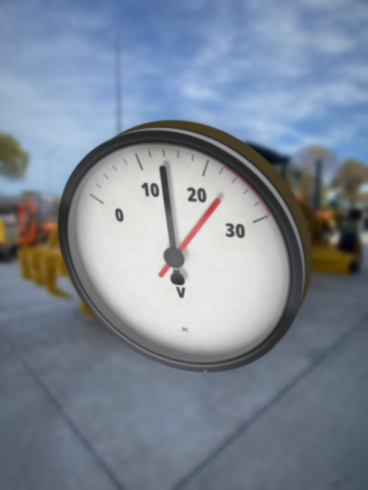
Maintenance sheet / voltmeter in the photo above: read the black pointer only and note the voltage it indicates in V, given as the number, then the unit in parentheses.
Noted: 14 (V)
